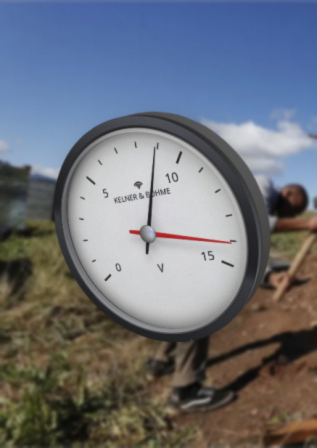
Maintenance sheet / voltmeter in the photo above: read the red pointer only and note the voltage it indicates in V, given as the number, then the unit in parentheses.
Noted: 14 (V)
